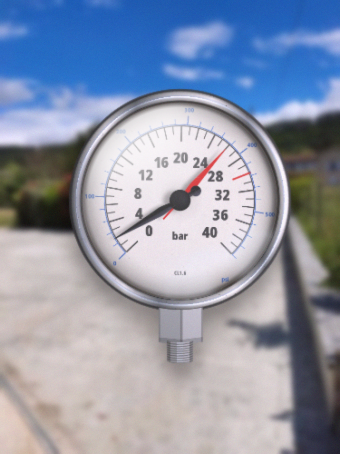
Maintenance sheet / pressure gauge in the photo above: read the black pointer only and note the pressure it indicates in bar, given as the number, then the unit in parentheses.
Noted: 2 (bar)
